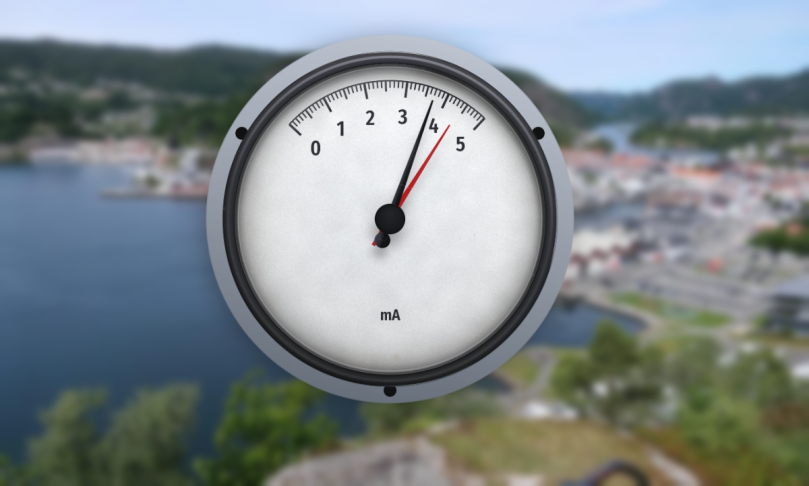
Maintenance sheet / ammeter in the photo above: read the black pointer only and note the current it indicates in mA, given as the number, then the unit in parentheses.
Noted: 3.7 (mA)
